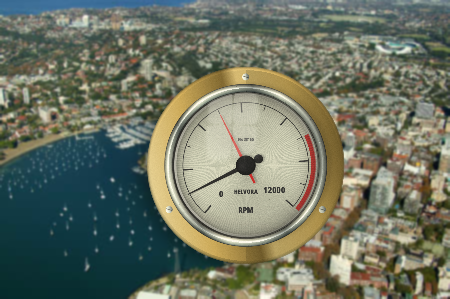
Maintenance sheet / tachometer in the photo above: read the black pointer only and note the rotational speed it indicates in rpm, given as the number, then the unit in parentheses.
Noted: 1000 (rpm)
